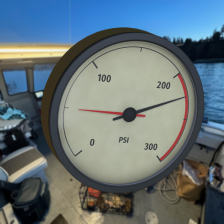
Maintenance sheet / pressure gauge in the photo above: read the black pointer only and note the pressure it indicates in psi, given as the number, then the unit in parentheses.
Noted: 225 (psi)
